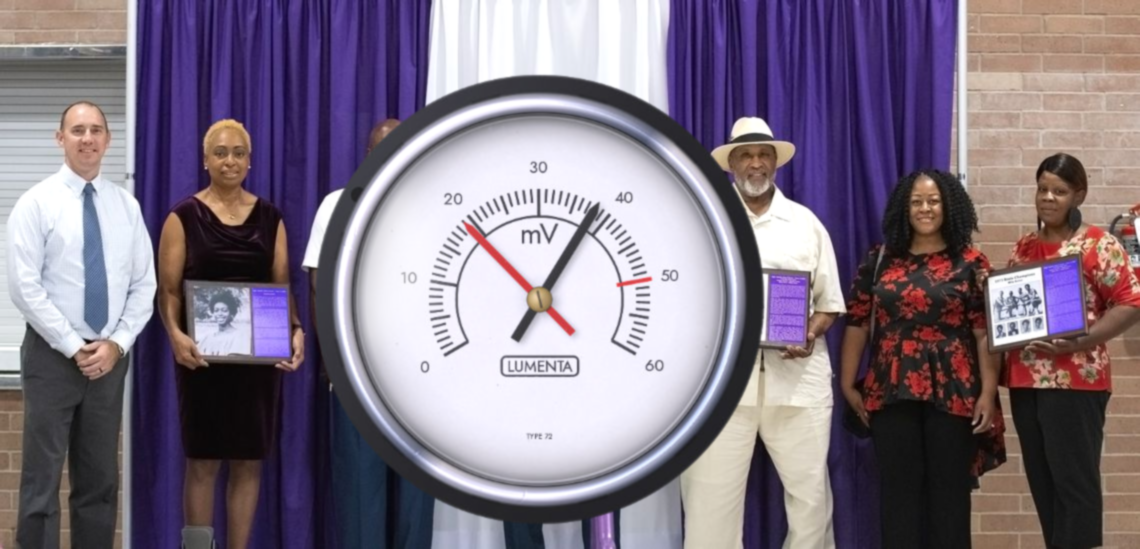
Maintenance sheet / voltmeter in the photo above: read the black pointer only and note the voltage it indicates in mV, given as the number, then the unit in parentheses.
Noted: 38 (mV)
